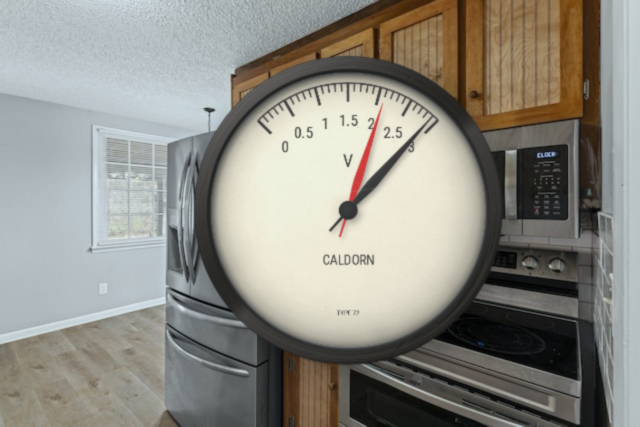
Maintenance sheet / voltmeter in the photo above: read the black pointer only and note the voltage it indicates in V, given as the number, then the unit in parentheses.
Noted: 2.9 (V)
